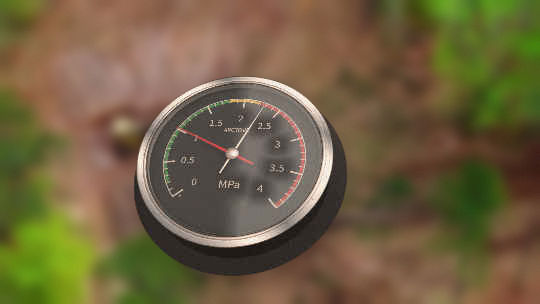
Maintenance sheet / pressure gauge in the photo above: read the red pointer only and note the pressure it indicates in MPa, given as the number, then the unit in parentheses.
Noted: 1 (MPa)
